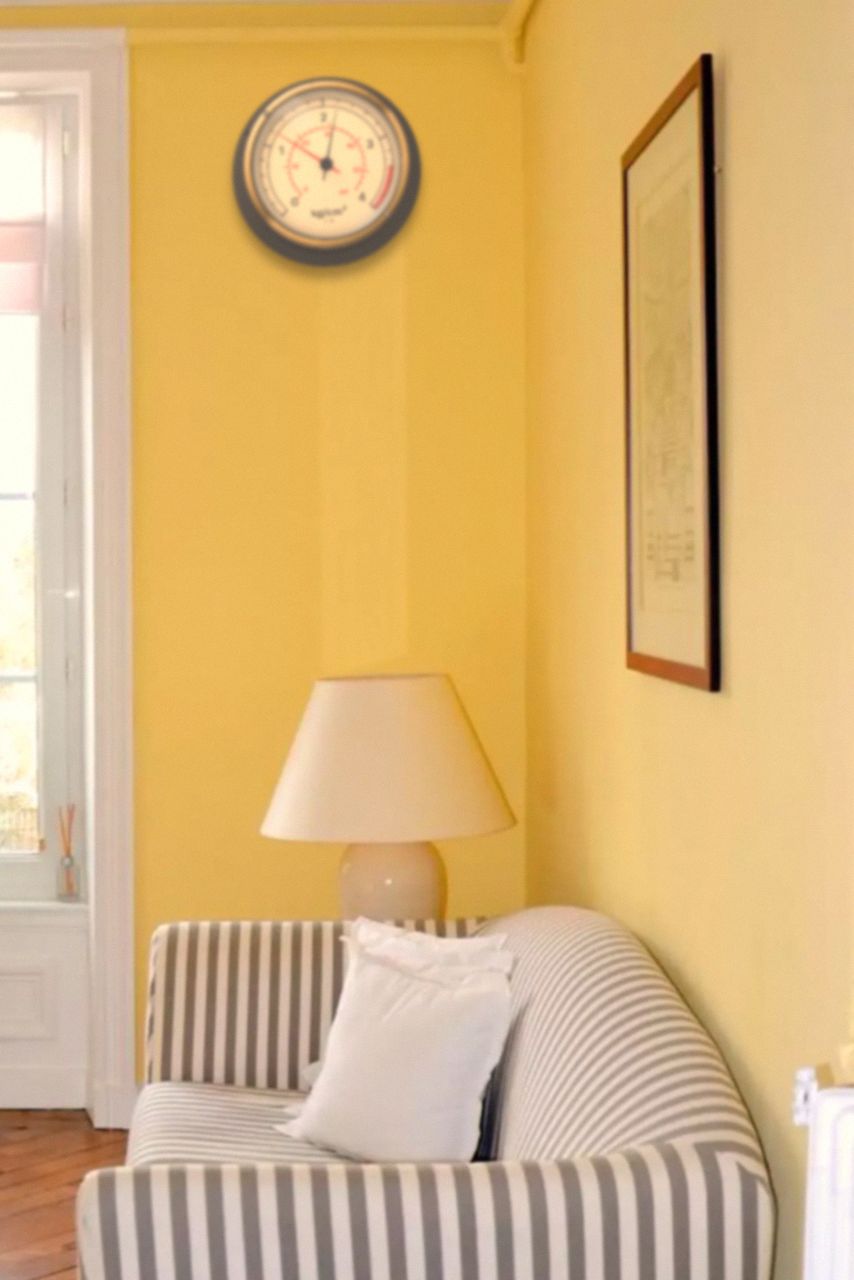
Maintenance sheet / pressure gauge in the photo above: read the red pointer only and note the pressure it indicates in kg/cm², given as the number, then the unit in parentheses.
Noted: 1.2 (kg/cm²)
